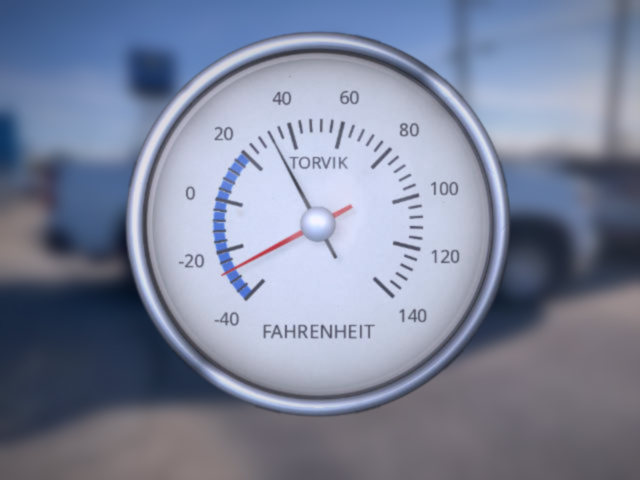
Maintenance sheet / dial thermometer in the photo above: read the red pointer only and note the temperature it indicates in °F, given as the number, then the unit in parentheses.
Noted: -28 (°F)
